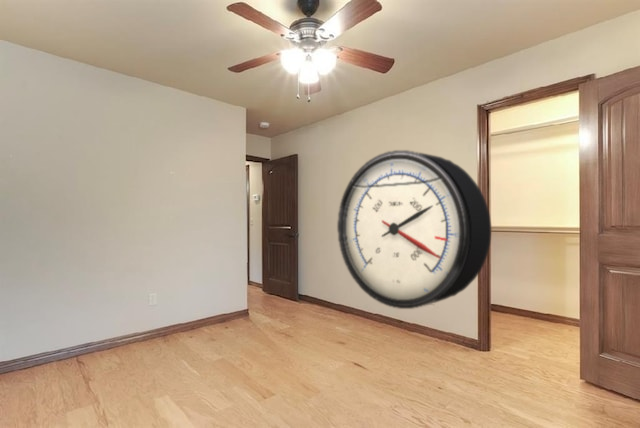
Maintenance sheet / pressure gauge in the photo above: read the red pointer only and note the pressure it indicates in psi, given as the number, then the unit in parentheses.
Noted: 280 (psi)
